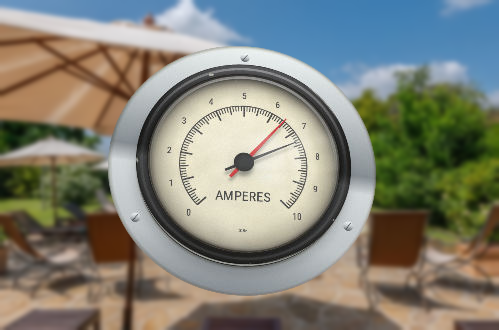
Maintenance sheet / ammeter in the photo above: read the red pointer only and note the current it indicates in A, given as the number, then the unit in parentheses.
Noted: 6.5 (A)
